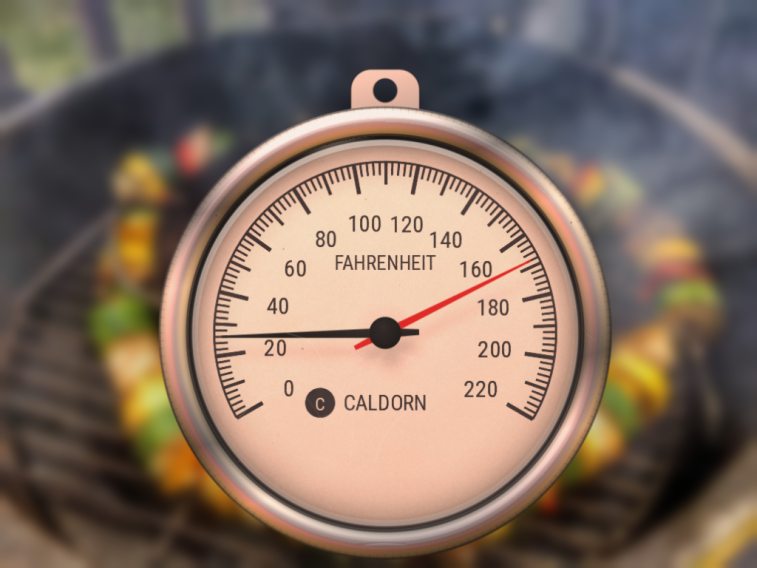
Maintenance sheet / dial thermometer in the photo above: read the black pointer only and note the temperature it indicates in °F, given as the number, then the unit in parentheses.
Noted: 26 (°F)
